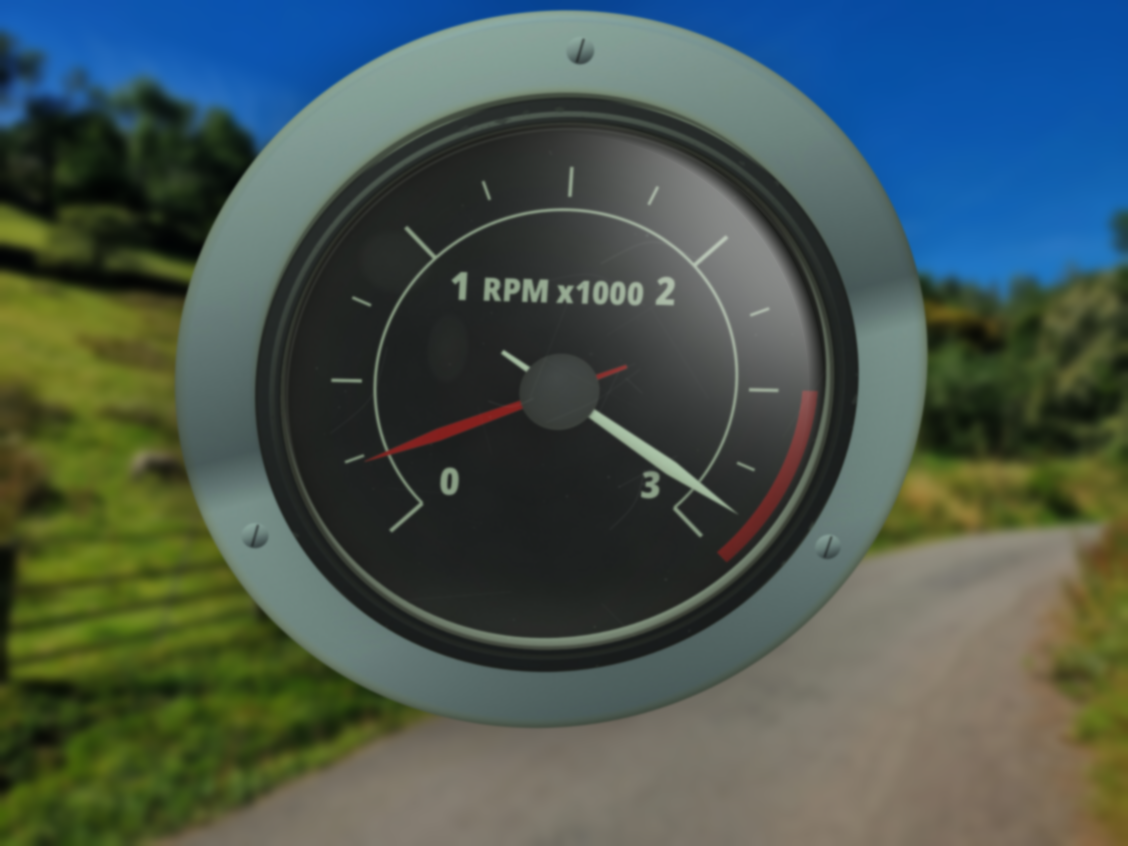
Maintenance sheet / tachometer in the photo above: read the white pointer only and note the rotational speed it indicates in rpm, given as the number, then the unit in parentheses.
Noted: 2875 (rpm)
